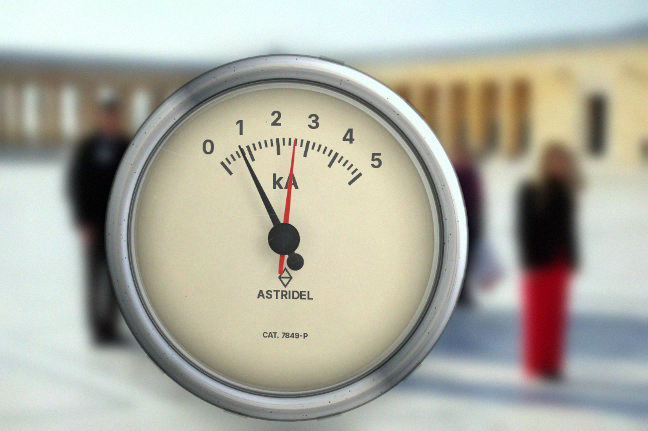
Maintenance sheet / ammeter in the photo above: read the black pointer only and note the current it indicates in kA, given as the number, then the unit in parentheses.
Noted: 0.8 (kA)
